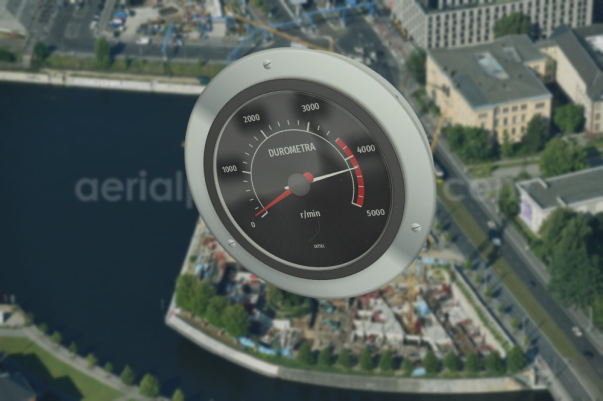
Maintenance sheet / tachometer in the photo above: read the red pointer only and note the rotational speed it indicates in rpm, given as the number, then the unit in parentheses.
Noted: 100 (rpm)
